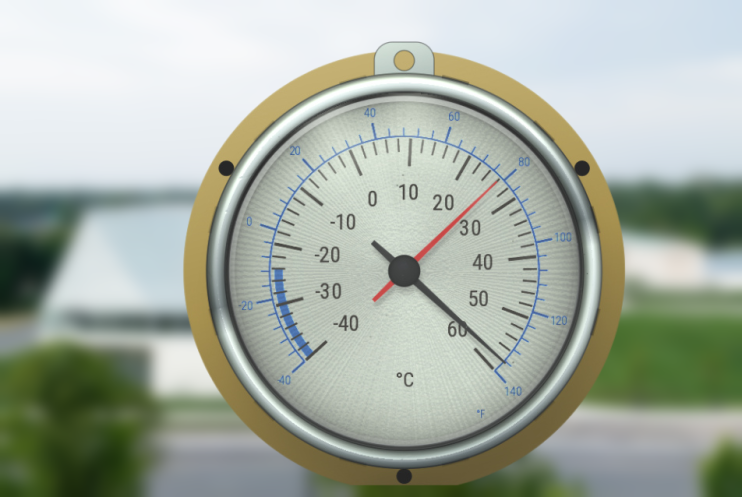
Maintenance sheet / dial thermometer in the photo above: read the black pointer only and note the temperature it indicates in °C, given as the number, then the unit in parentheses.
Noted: 58 (°C)
